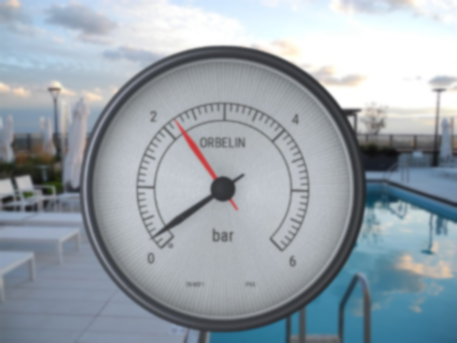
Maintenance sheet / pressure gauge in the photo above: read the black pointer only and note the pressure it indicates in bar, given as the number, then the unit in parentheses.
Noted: 0.2 (bar)
